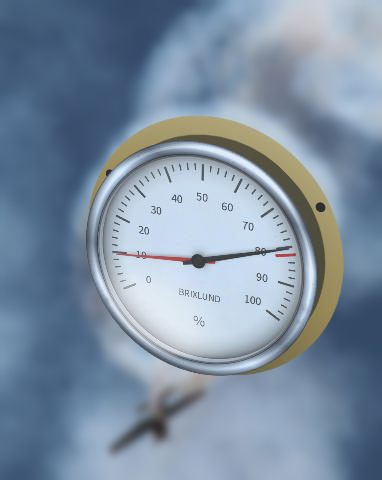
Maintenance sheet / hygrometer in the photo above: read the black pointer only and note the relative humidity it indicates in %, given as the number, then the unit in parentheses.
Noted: 80 (%)
